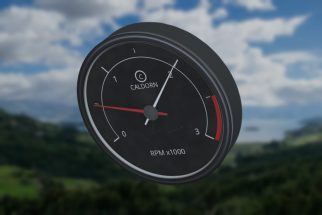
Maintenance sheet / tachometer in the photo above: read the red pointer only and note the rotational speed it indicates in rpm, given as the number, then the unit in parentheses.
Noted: 500 (rpm)
